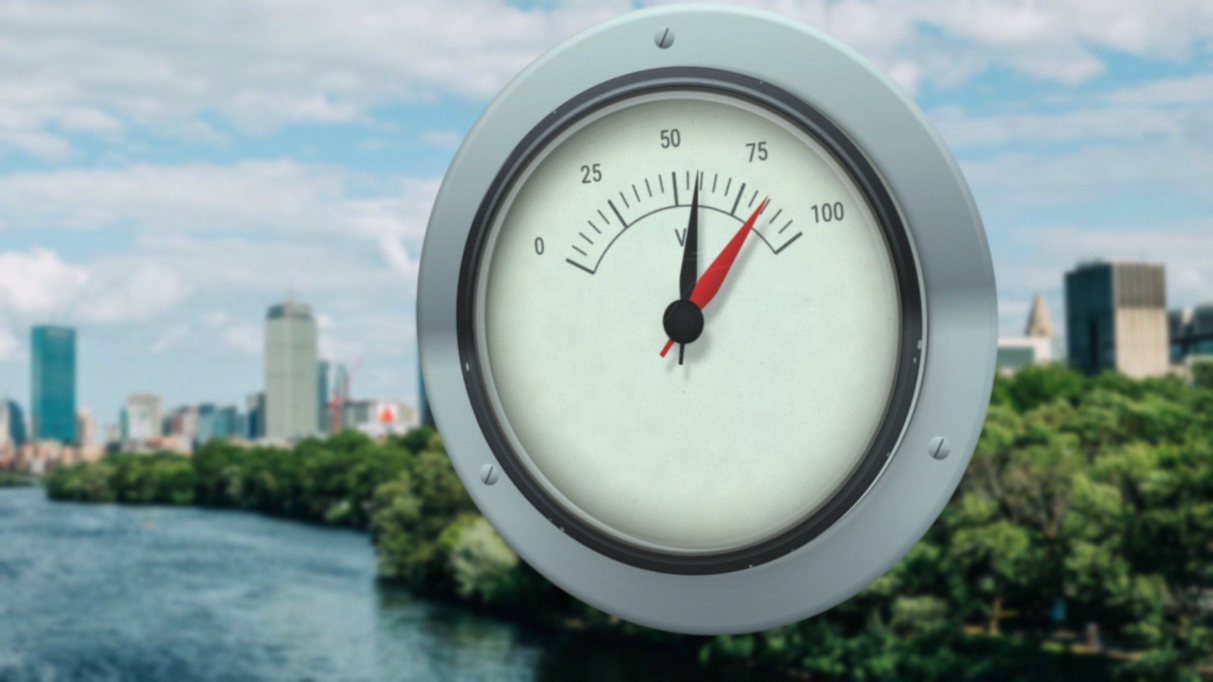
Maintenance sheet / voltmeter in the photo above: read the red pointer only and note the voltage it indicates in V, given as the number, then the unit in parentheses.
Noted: 85 (V)
